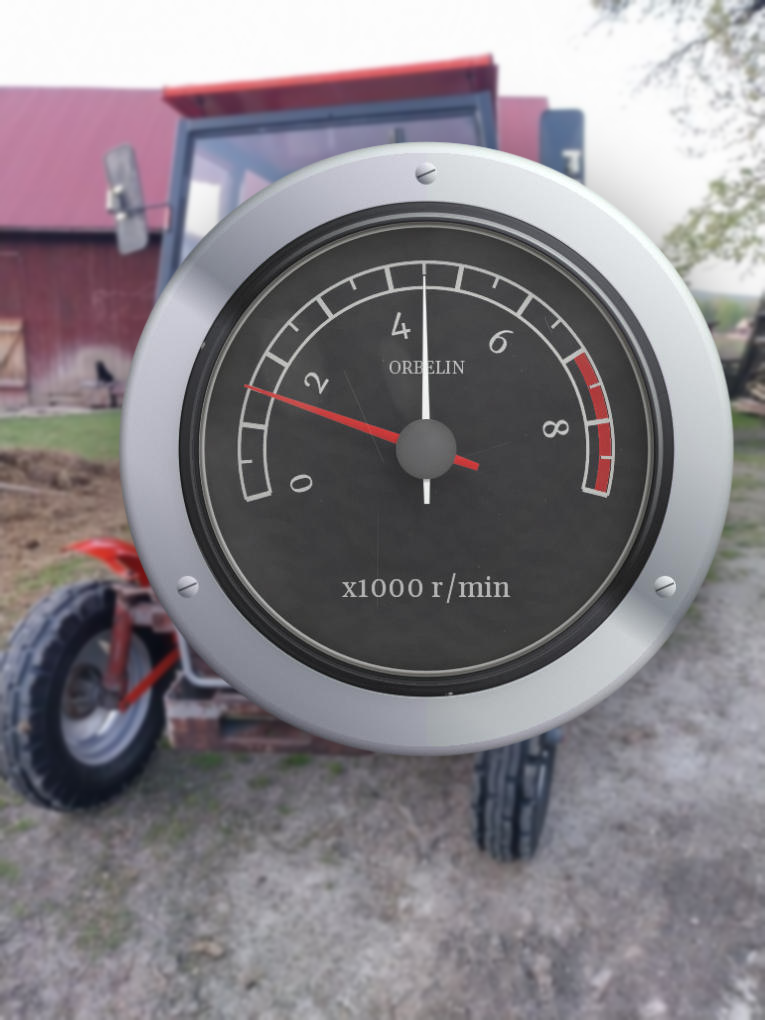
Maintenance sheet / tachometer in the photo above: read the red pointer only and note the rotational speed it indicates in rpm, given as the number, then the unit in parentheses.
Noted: 1500 (rpm)
